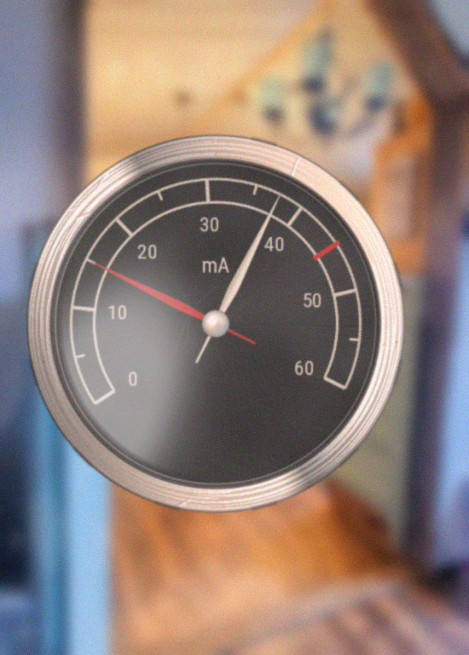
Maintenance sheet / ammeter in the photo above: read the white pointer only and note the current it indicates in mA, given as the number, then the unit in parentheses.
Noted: 37.5 (mA)
